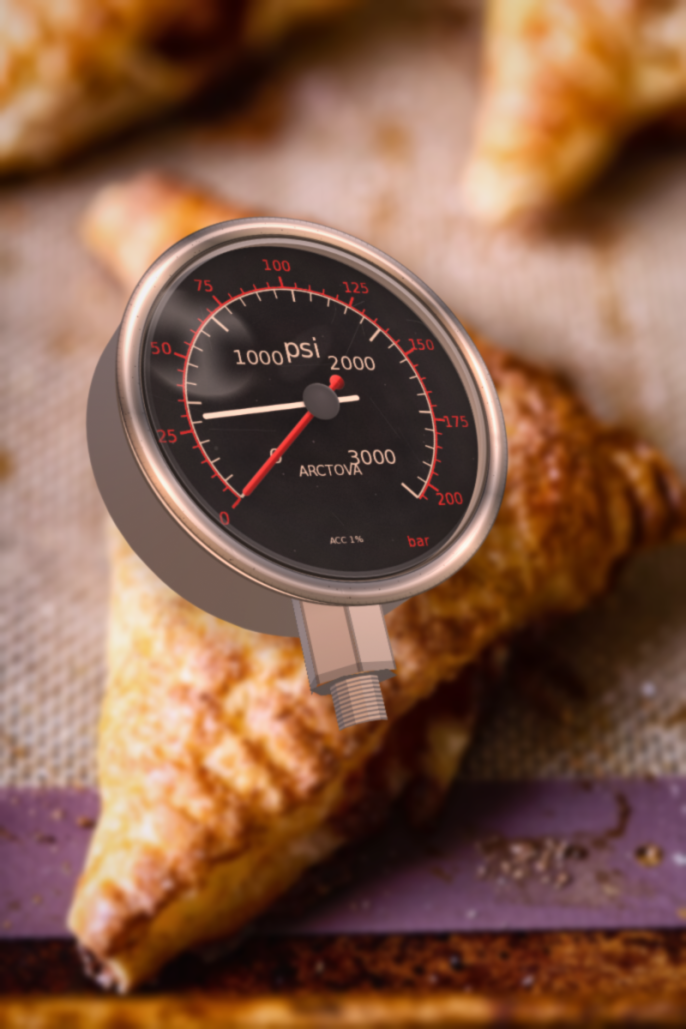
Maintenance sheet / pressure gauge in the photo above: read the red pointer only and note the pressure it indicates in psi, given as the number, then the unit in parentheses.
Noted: 0 (psi)
